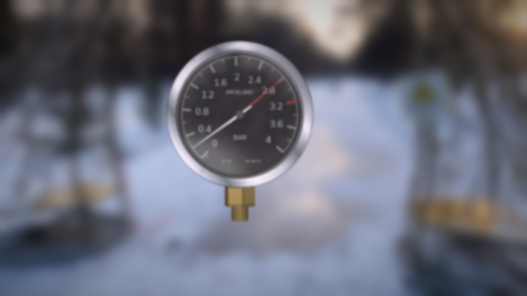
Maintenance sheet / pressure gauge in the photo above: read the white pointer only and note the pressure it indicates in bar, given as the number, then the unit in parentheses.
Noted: 0.2 (bar)
